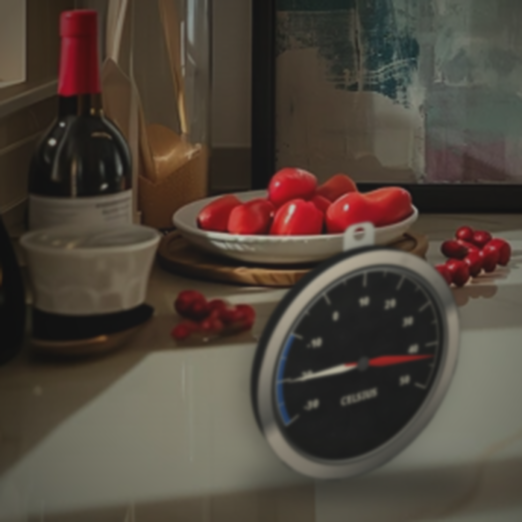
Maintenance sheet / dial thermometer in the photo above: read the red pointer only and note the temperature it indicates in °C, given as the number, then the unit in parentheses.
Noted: 42.5 (°C)
